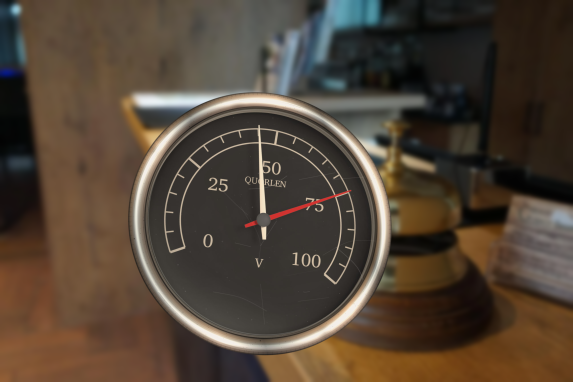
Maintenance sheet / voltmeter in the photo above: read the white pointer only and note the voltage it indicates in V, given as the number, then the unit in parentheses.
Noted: 45 (V)
